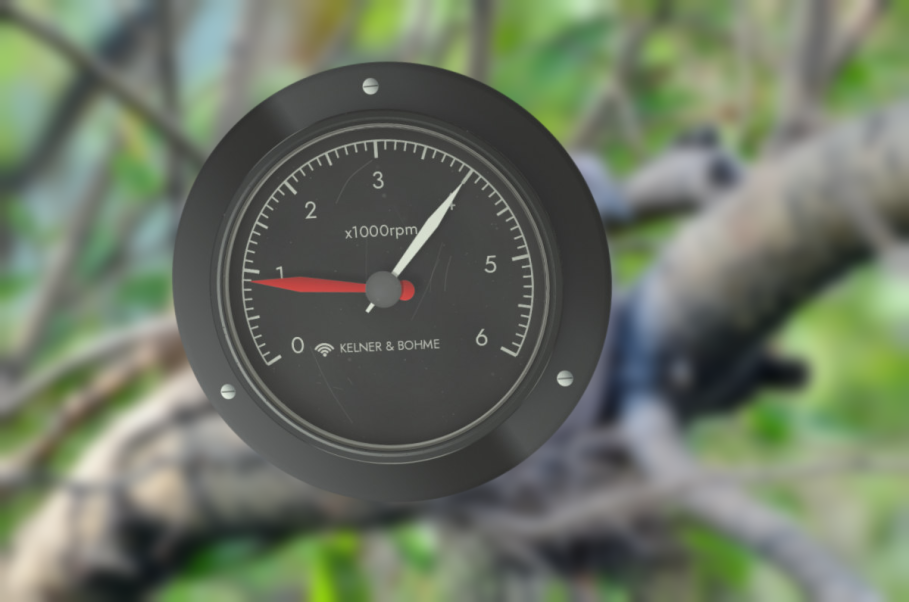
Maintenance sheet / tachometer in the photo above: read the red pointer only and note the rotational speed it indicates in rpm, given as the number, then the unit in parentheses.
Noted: 900 (rpm)
